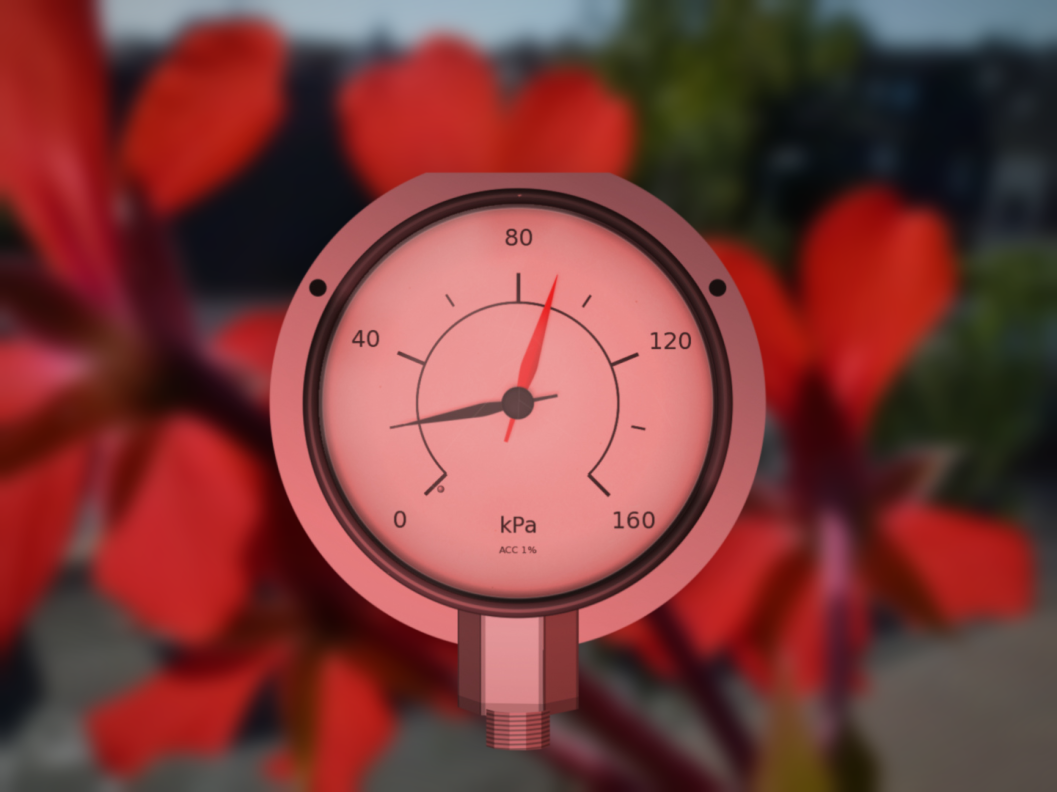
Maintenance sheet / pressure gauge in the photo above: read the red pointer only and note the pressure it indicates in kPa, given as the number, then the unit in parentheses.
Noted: 90 (kPa)
